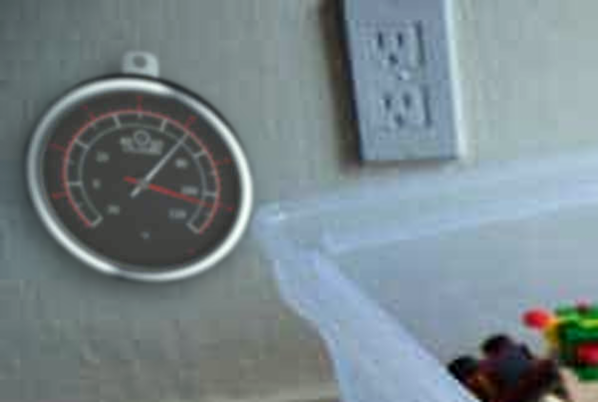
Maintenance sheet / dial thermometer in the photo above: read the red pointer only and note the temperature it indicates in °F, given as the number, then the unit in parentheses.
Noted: 105 (°F)
